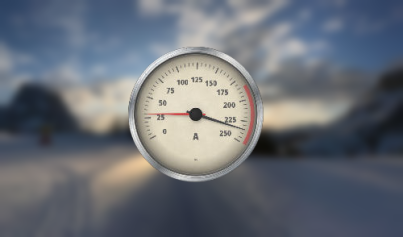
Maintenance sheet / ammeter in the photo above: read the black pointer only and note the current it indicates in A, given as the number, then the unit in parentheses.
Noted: 235 (A)
